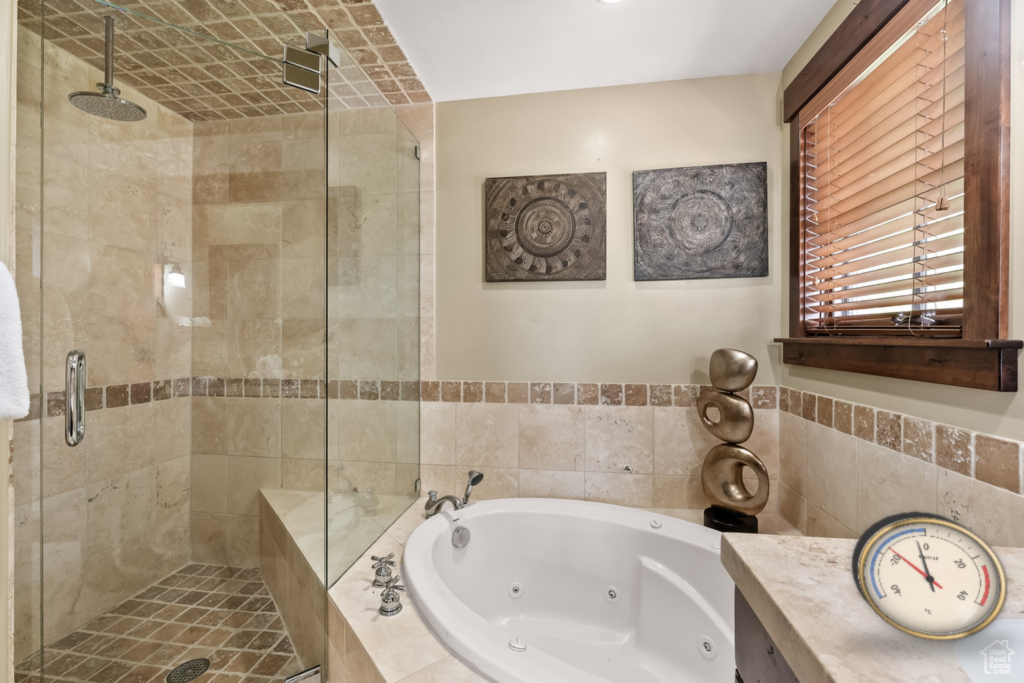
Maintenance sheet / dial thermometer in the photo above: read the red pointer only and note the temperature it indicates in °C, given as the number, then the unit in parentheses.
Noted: -16 (°C)
